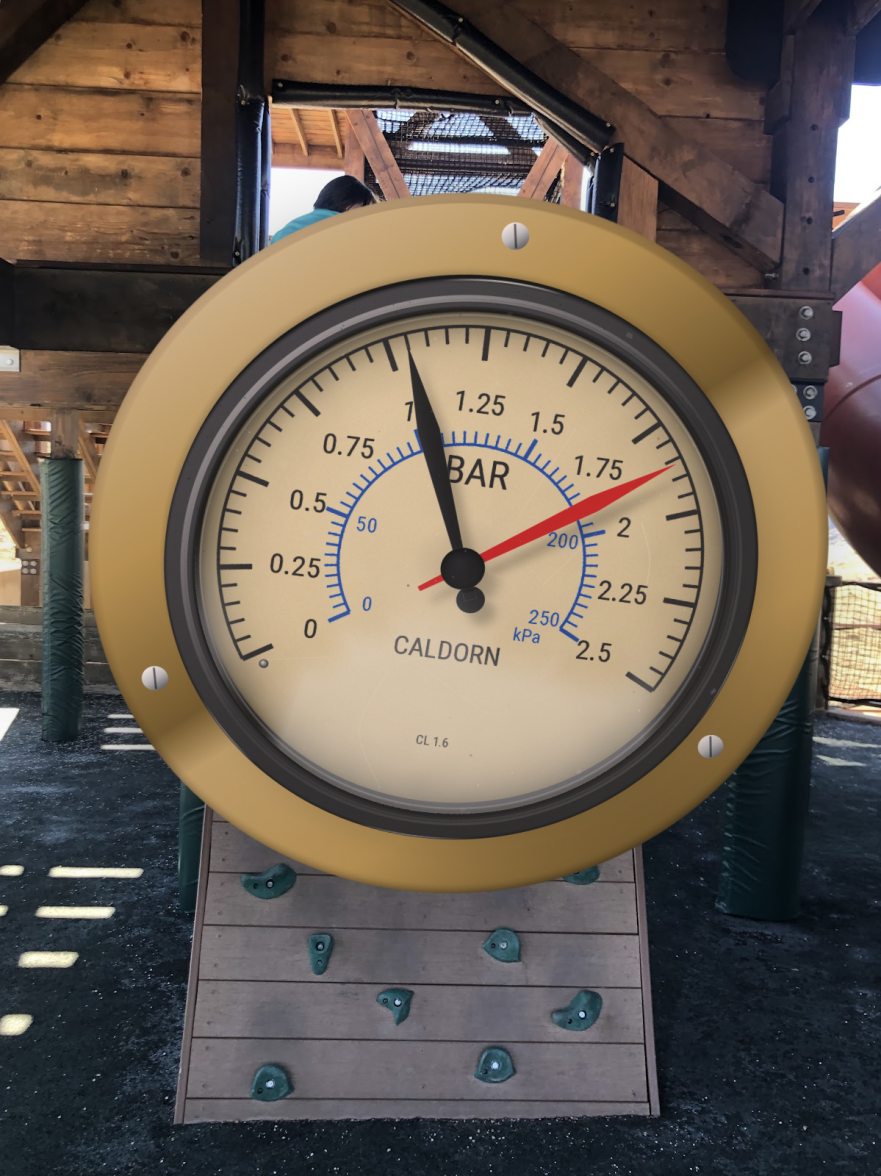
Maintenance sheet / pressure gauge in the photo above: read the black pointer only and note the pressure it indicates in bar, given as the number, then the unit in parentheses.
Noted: 1.05 (bar)
